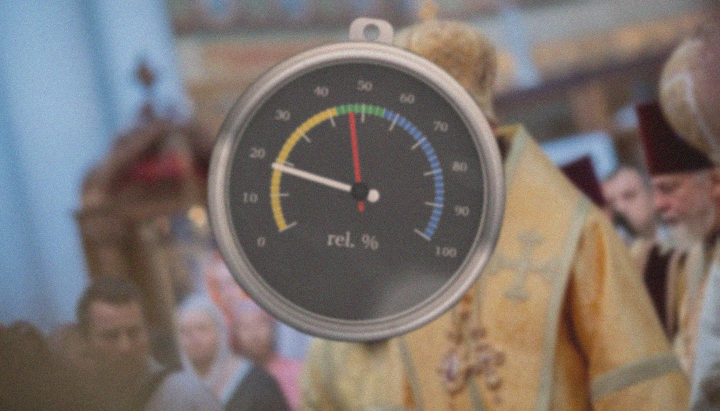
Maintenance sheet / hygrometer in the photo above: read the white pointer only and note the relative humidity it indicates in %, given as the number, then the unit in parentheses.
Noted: 18 (%)
